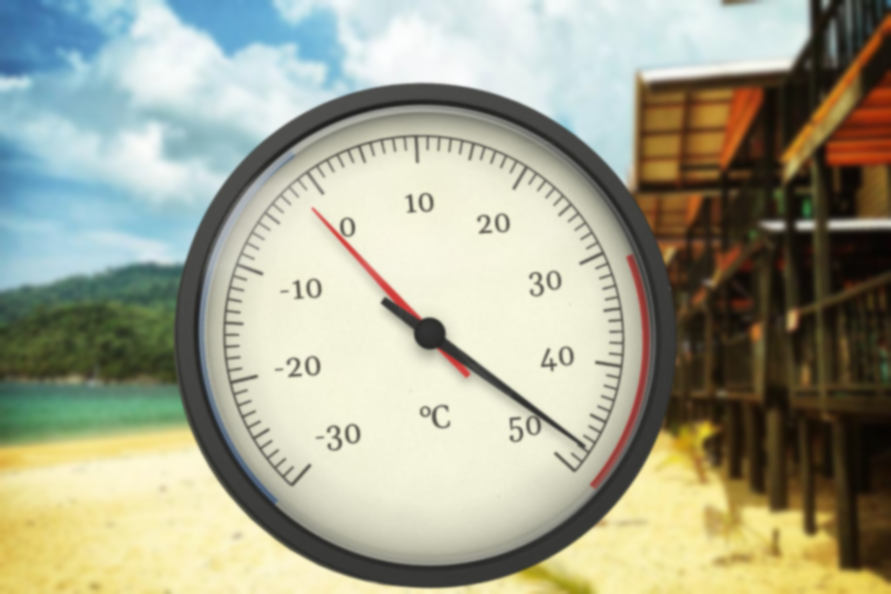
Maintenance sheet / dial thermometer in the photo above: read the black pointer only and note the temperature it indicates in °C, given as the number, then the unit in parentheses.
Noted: 48 (°C)
